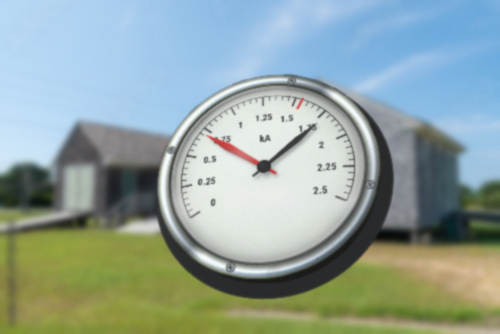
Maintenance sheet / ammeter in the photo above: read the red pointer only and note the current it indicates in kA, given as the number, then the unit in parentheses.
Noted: 0.7 (kA)
